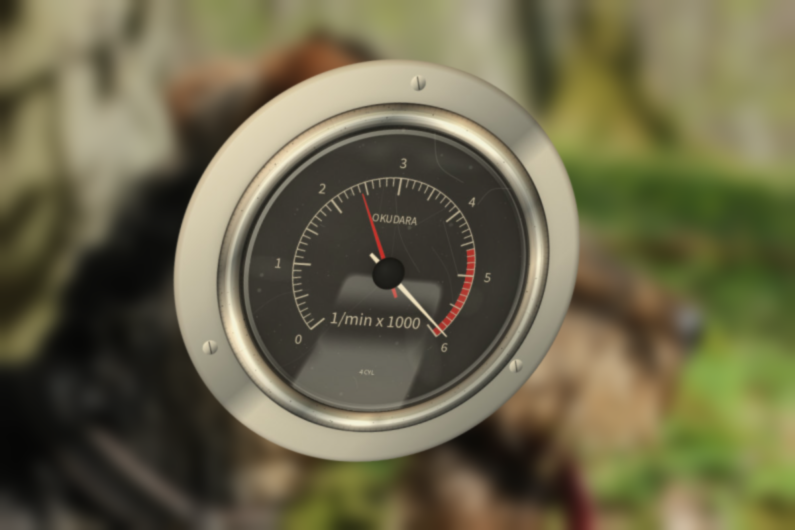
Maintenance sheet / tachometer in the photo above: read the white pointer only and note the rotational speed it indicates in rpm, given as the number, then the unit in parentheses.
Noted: 5900 (rpm)
